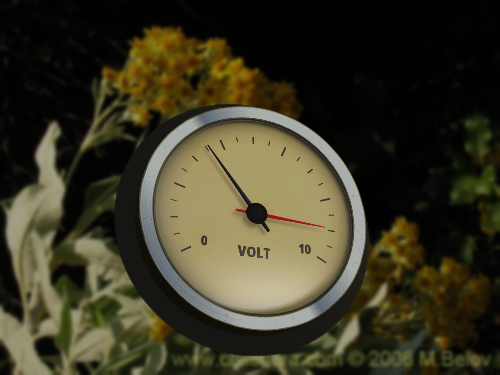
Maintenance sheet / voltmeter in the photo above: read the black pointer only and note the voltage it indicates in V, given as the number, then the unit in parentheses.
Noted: 3.5 (V)
